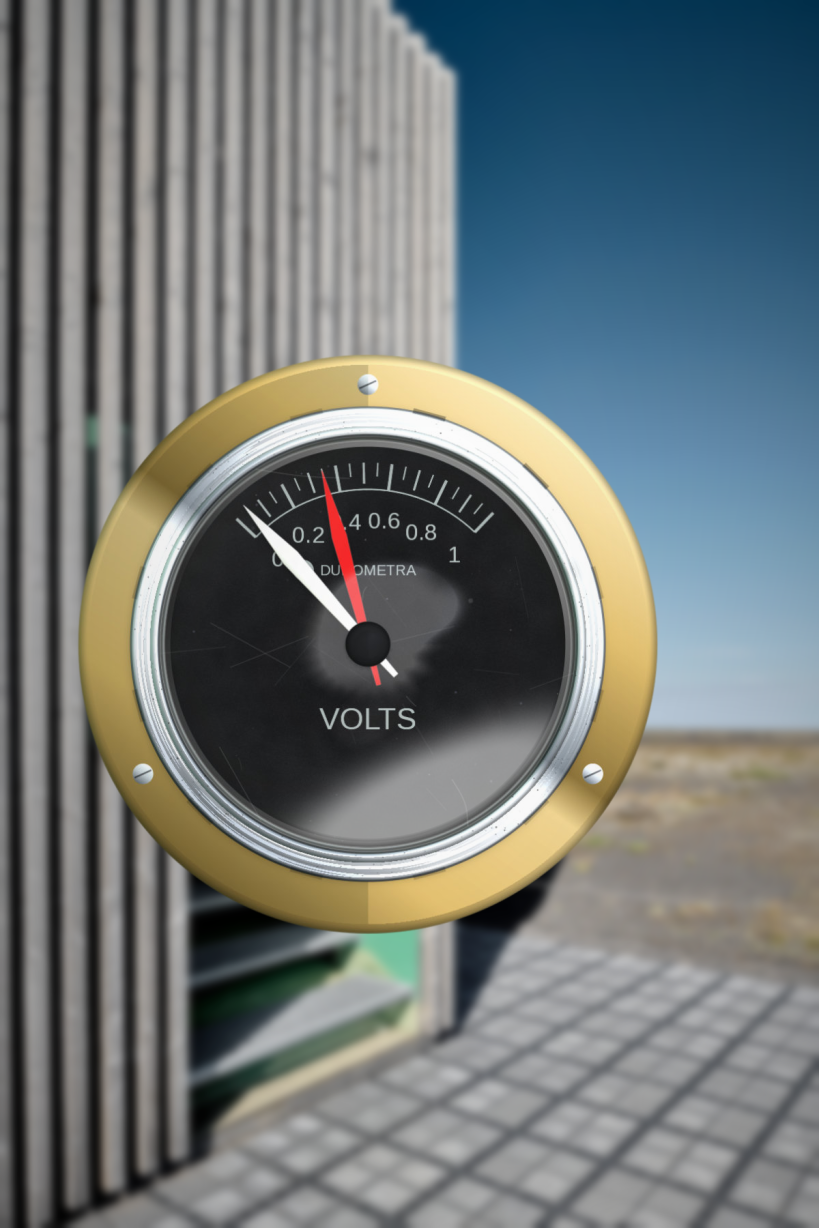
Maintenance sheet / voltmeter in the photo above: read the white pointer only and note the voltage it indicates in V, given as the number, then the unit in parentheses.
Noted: 0.05 (V)
